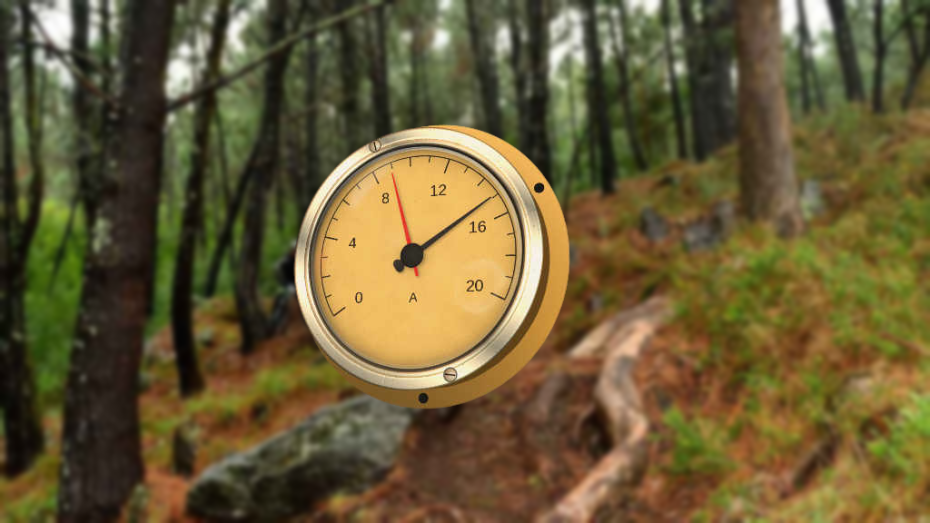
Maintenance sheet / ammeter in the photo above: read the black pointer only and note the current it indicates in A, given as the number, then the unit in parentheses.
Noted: 15 (A)
